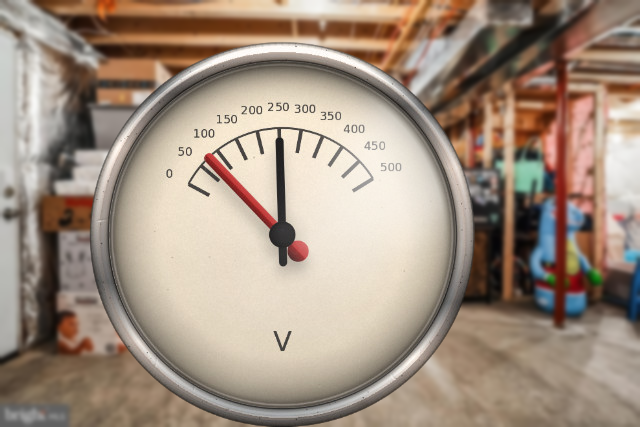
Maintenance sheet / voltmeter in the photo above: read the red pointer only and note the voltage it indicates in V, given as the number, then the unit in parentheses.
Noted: 75 (V)
